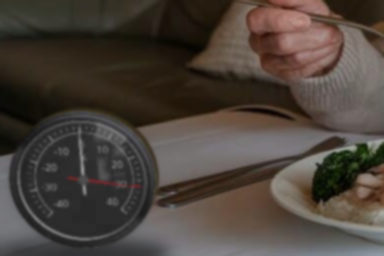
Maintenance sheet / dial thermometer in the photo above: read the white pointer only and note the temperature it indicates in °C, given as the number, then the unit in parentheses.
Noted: 0 (°C)
